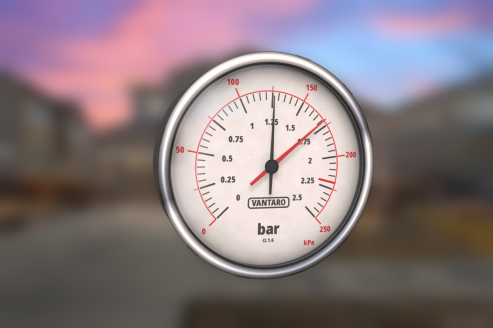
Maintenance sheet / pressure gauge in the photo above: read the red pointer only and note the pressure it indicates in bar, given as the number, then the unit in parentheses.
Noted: 1.7 (bar)
